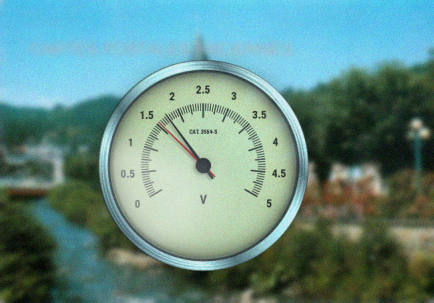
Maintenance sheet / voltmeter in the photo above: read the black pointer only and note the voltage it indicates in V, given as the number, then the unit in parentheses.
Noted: 1.75 (V)
